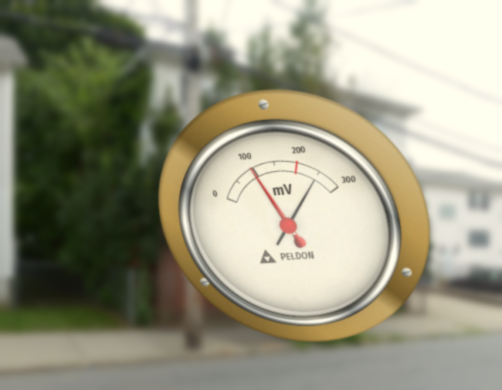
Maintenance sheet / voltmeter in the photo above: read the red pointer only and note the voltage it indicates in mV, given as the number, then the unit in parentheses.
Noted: 100 (mV)
